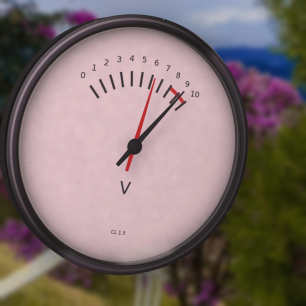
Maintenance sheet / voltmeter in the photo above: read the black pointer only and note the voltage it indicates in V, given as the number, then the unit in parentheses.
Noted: 9 (V)
